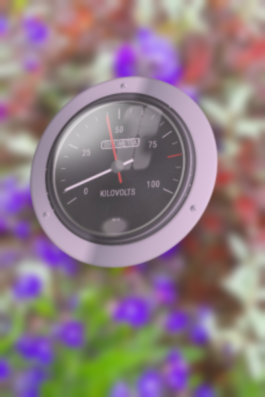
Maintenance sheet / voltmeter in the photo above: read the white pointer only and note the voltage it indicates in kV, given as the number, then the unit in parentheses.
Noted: 5 (kV)
